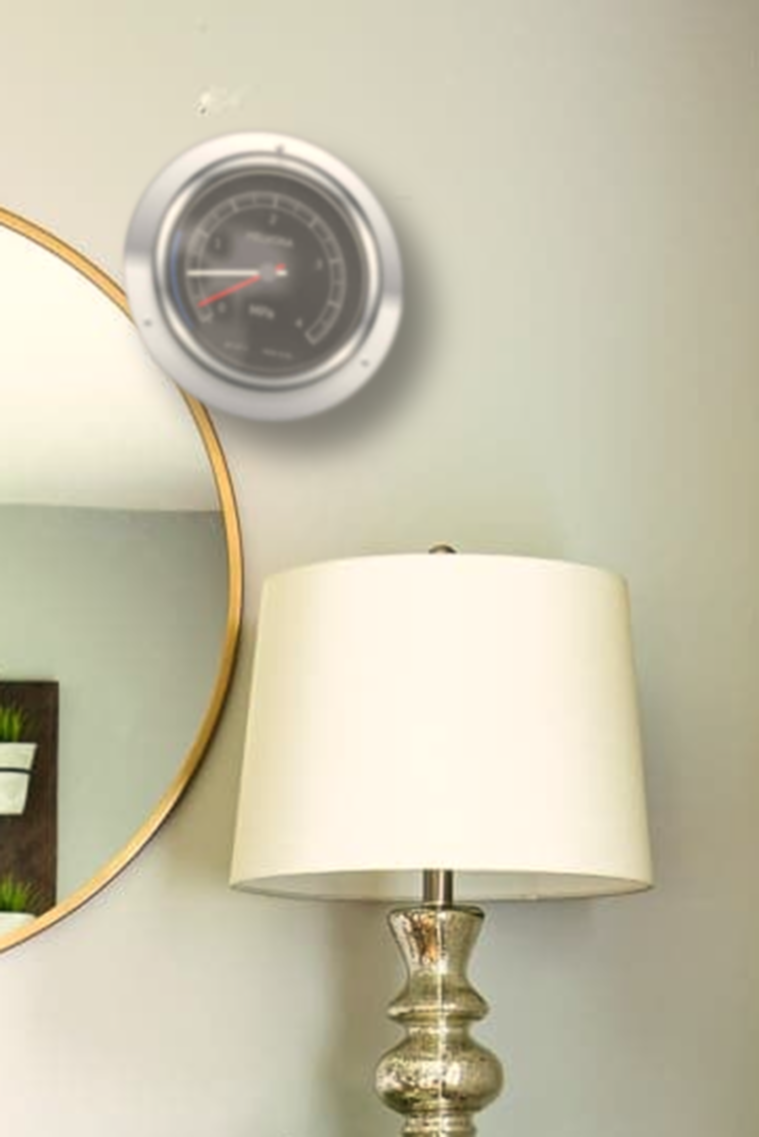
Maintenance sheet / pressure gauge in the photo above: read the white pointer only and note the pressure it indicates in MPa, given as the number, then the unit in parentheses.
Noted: 0.5 (MPa)
